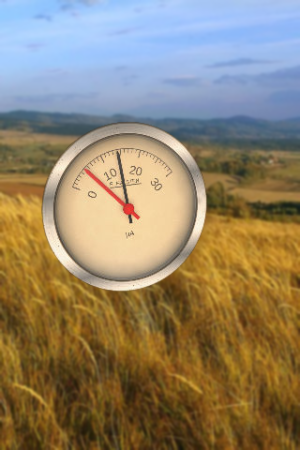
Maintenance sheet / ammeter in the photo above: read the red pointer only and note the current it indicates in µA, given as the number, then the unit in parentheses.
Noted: 5 (µA)
